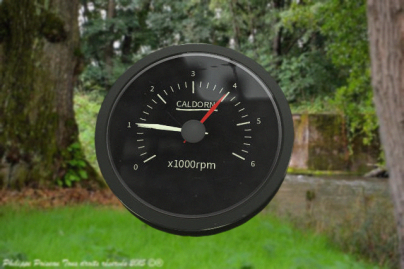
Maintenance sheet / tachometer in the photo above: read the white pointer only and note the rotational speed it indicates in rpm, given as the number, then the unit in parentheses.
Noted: 1000 (rpm)
